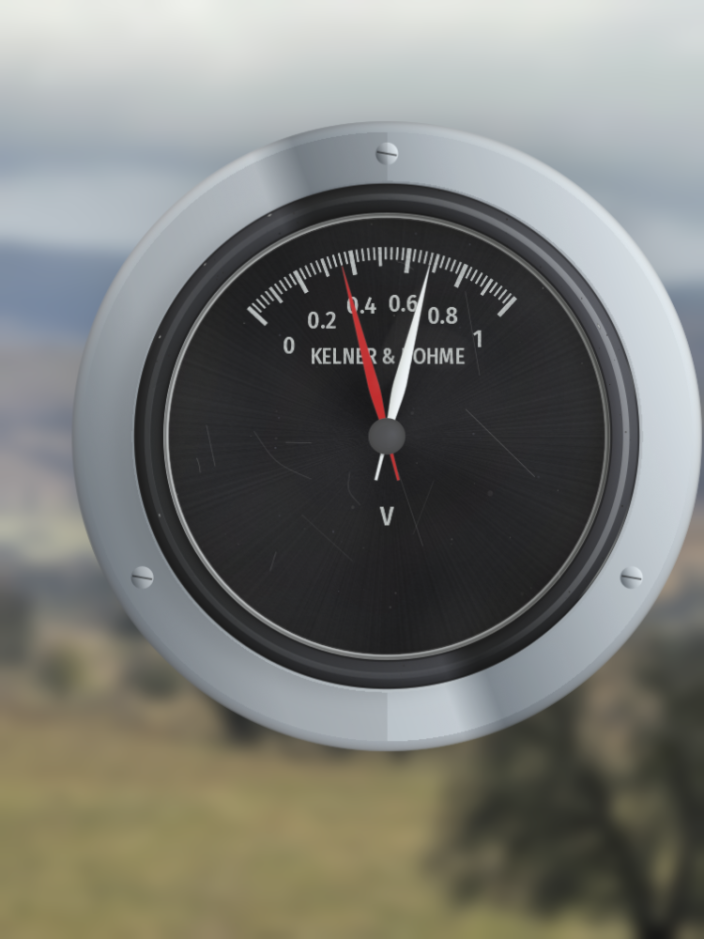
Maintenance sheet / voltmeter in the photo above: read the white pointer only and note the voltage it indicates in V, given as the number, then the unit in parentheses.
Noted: 0.68 (V)
